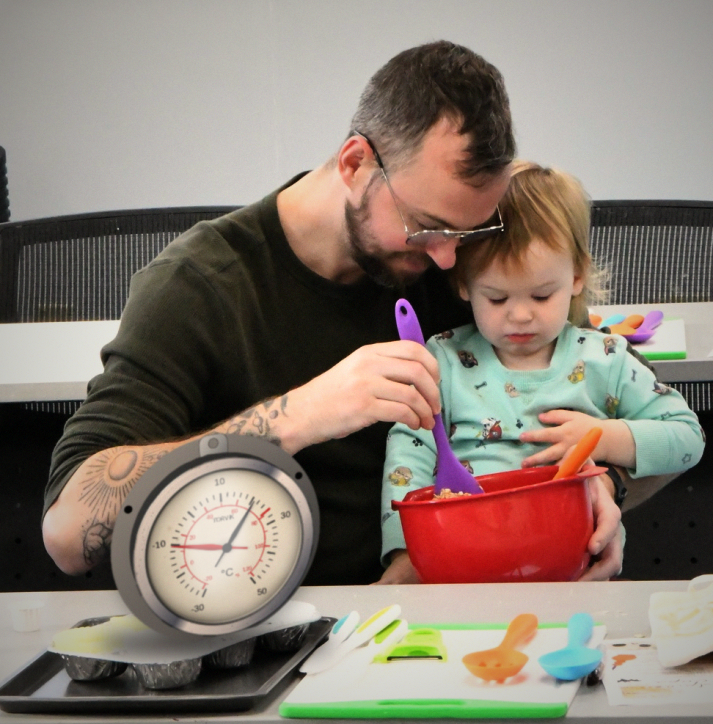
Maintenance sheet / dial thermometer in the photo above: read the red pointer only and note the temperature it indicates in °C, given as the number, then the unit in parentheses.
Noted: -10 (°C)
